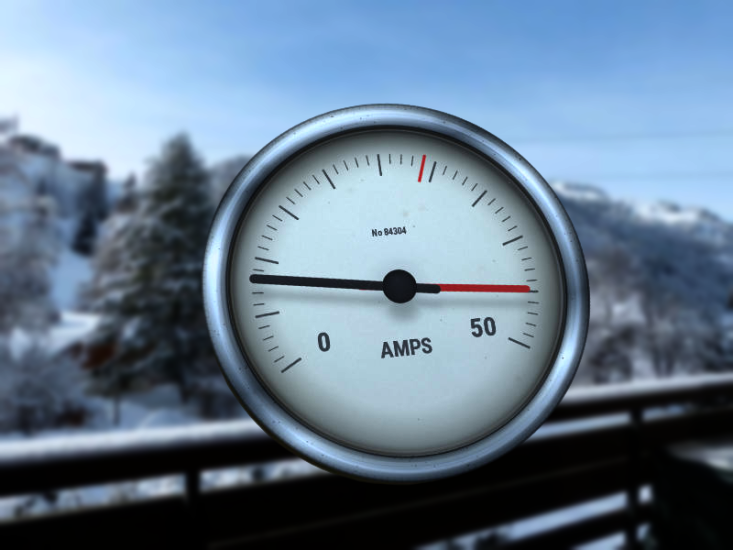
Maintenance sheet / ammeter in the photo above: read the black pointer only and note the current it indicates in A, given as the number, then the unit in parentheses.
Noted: 8 (A)
